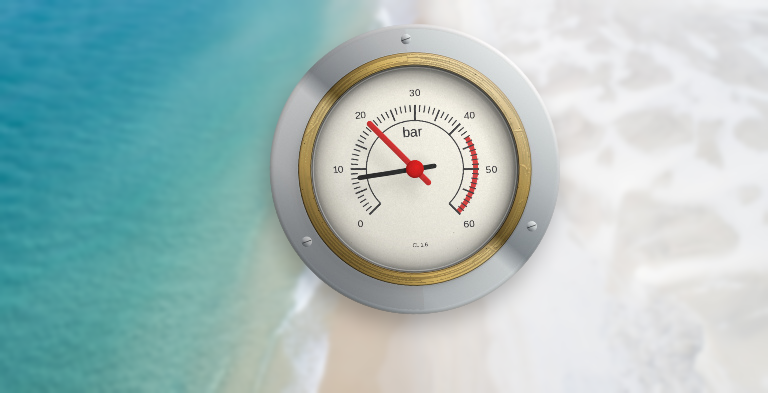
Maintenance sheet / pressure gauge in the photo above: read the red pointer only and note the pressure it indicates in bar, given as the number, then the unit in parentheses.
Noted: 20 (bar)
